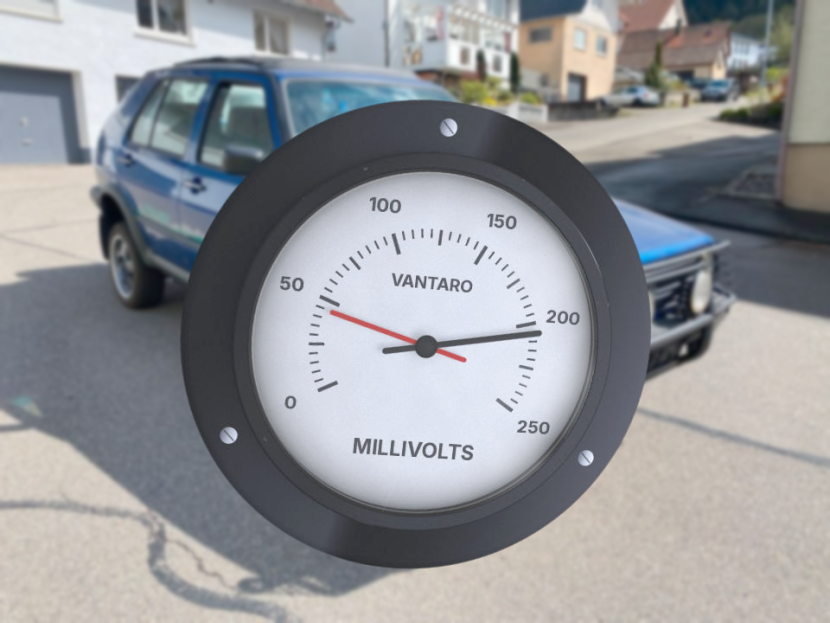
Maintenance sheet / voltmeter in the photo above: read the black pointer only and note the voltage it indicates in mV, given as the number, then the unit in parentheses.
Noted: 205 (mV)
